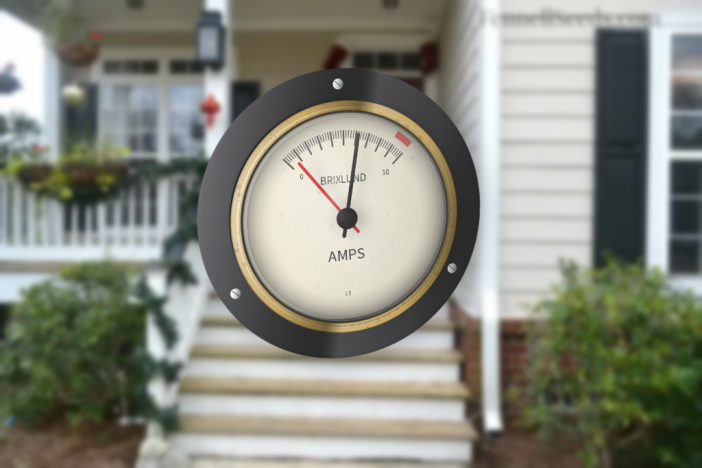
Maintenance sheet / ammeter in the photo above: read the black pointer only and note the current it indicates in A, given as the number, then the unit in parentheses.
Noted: 6 (A)
